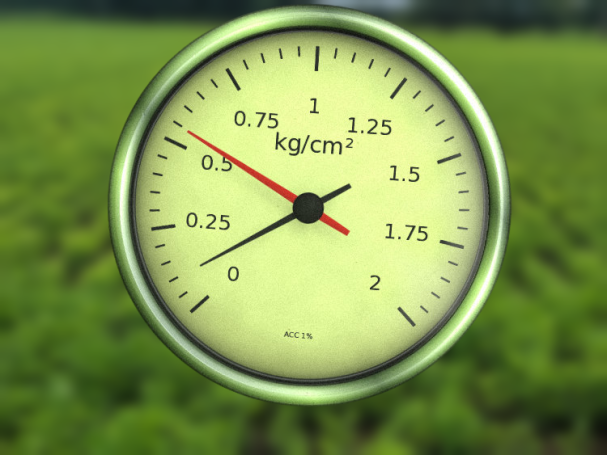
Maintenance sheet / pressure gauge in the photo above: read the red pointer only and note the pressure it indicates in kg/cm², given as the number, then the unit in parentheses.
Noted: 0.55 (kg/cm²)
